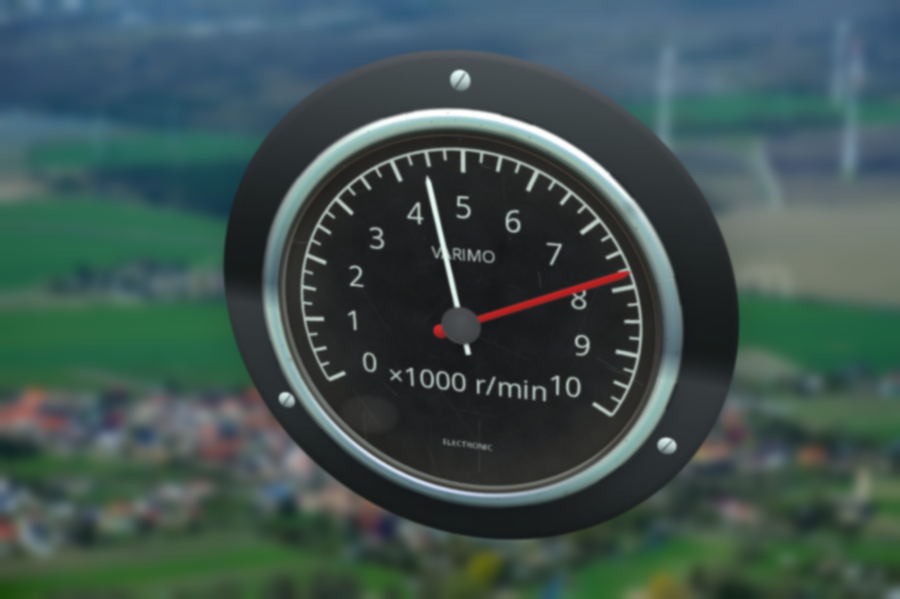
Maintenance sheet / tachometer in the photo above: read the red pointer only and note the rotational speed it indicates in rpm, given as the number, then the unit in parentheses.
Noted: 7750 (rpm)
